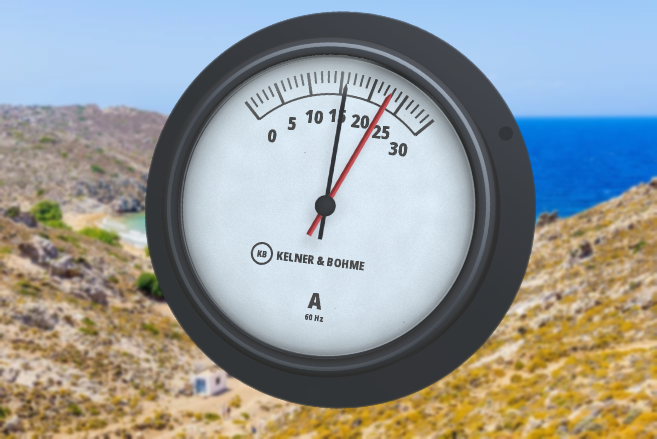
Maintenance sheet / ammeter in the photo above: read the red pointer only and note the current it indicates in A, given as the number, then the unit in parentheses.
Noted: 23 (A)
